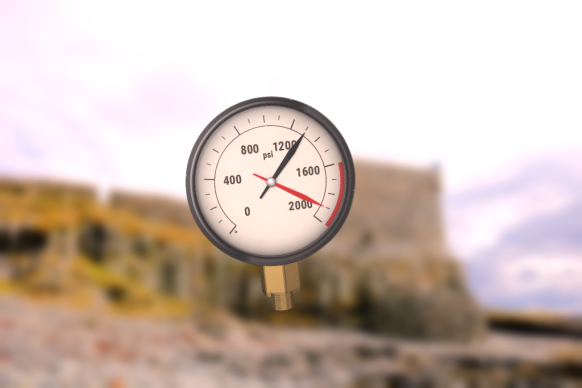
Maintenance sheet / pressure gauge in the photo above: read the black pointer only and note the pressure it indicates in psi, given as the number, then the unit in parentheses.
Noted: 1300 (psi)
